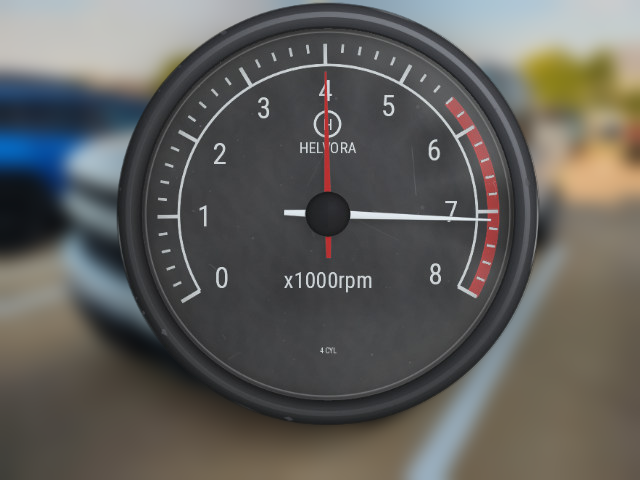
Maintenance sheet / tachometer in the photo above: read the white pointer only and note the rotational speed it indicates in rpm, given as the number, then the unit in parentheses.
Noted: 7100 (rpm)
